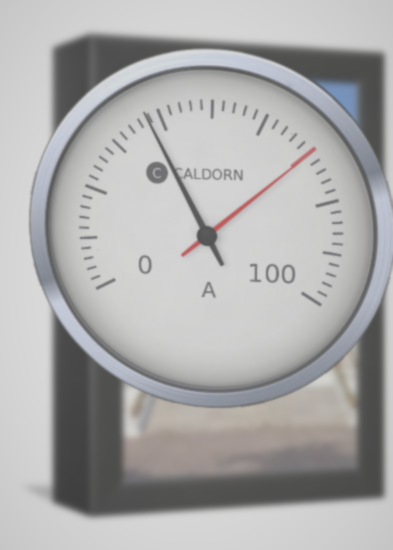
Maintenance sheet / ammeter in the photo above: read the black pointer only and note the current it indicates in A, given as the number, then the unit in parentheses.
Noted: 38 (A)
